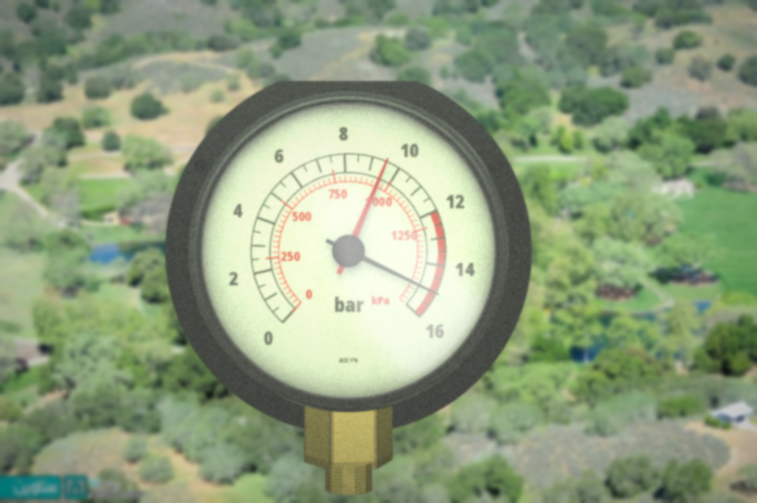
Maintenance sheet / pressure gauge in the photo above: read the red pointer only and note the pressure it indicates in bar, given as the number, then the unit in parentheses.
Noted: 9.5 (bar)
